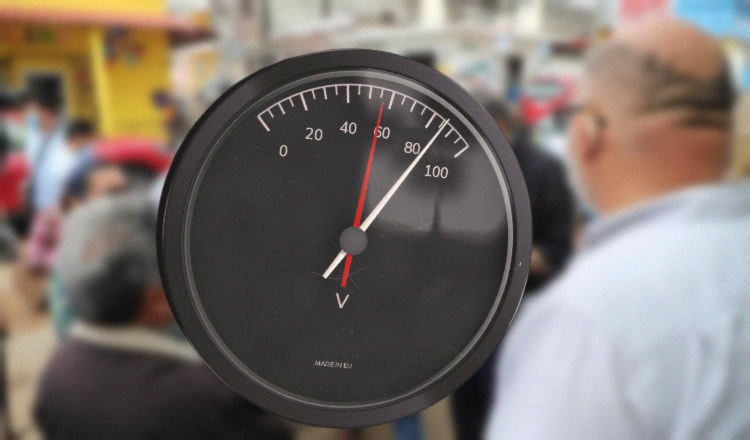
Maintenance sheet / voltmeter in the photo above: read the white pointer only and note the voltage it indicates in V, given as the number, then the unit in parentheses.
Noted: 85 (V)
